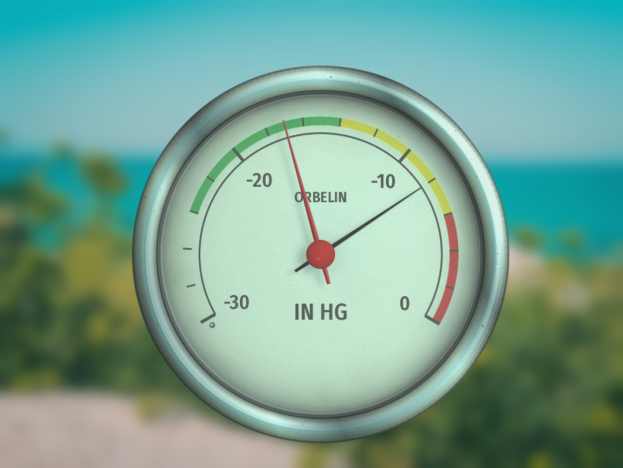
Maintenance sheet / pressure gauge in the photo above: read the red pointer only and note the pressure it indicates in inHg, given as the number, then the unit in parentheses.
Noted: -17 (inHg)
